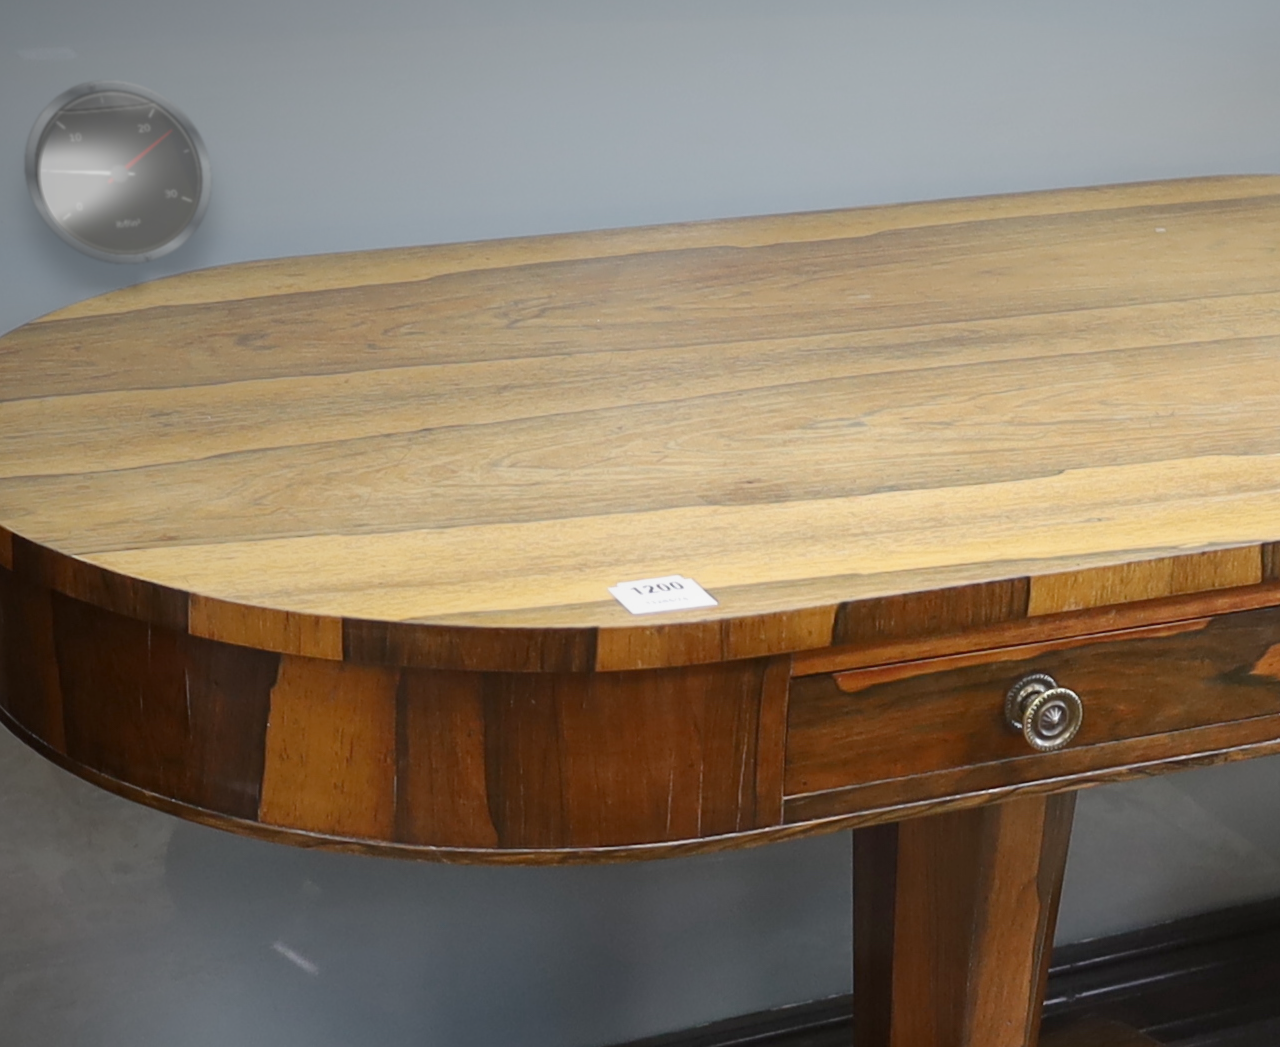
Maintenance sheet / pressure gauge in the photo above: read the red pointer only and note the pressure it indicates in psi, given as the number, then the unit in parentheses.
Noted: 22.5 (psi)
